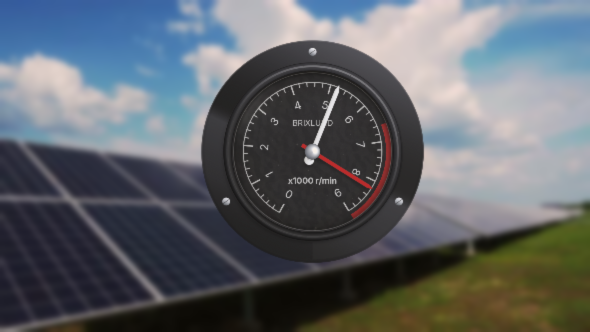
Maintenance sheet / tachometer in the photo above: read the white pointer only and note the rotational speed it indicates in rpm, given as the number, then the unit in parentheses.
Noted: 5200 (rpm)
